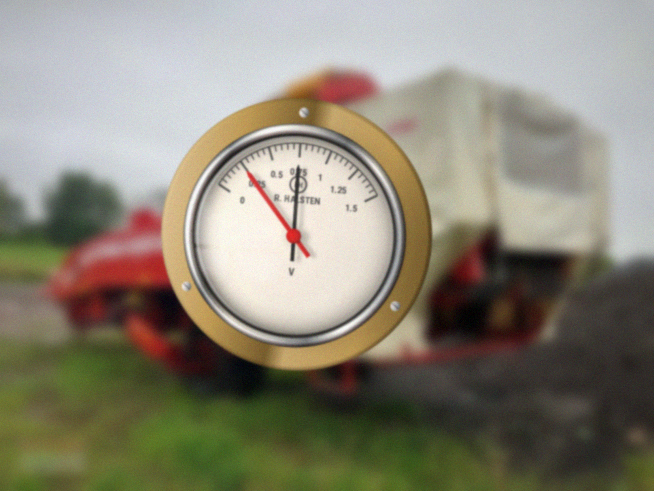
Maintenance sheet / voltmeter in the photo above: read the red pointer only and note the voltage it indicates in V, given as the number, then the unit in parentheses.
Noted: 0.25 (V)
